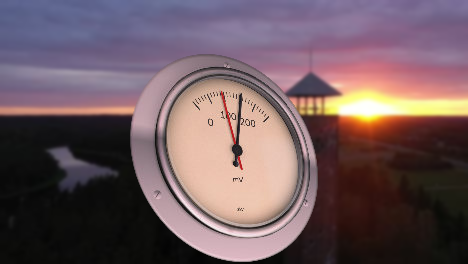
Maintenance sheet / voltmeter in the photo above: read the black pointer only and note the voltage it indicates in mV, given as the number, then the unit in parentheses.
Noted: 150 (mV)
